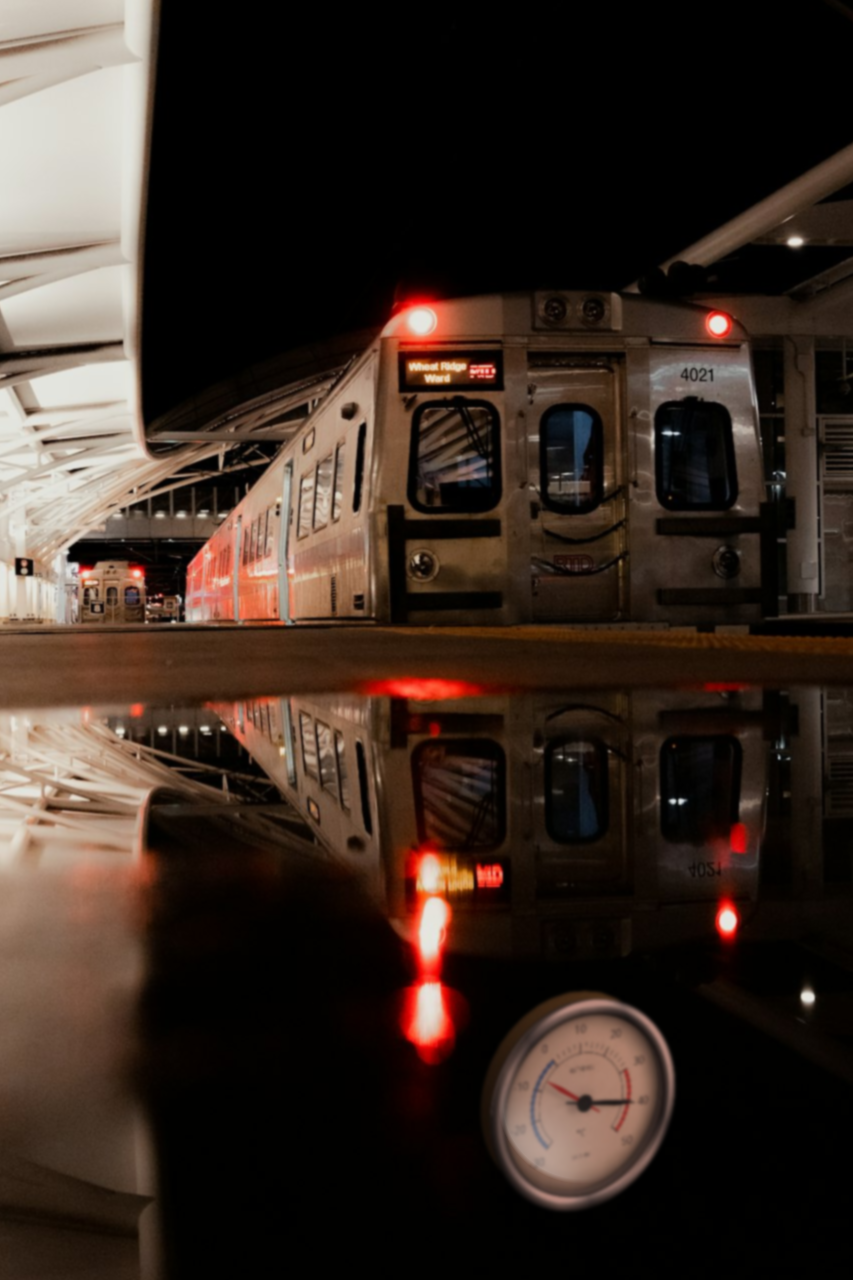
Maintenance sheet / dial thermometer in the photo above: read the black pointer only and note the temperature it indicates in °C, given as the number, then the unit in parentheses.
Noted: 40 (°C)
